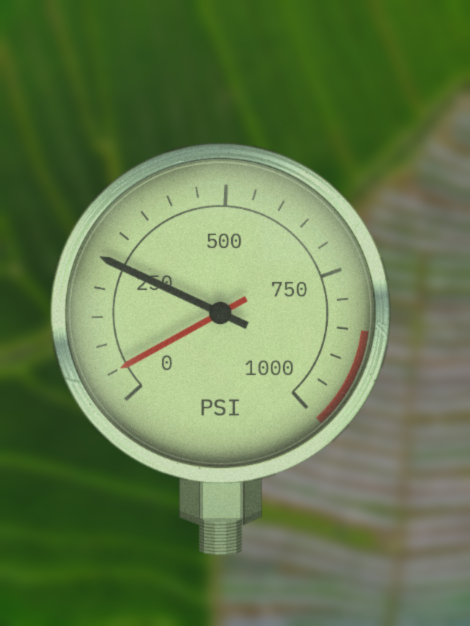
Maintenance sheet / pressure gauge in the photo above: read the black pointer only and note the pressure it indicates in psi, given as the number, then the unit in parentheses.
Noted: 250 (psi)
